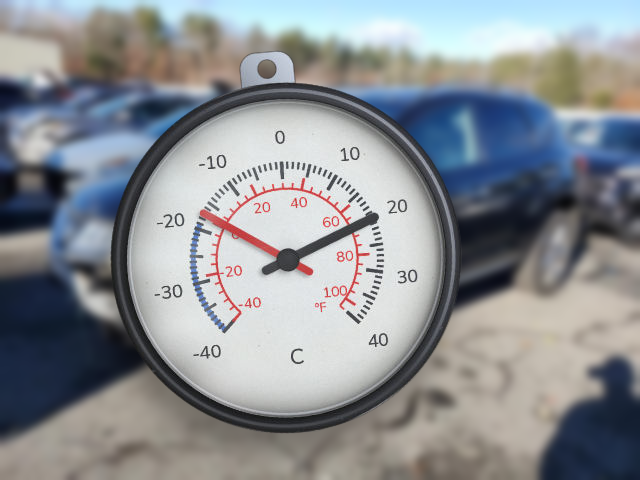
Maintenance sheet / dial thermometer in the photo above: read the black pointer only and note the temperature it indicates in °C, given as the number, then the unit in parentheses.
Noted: 20 (°C)
